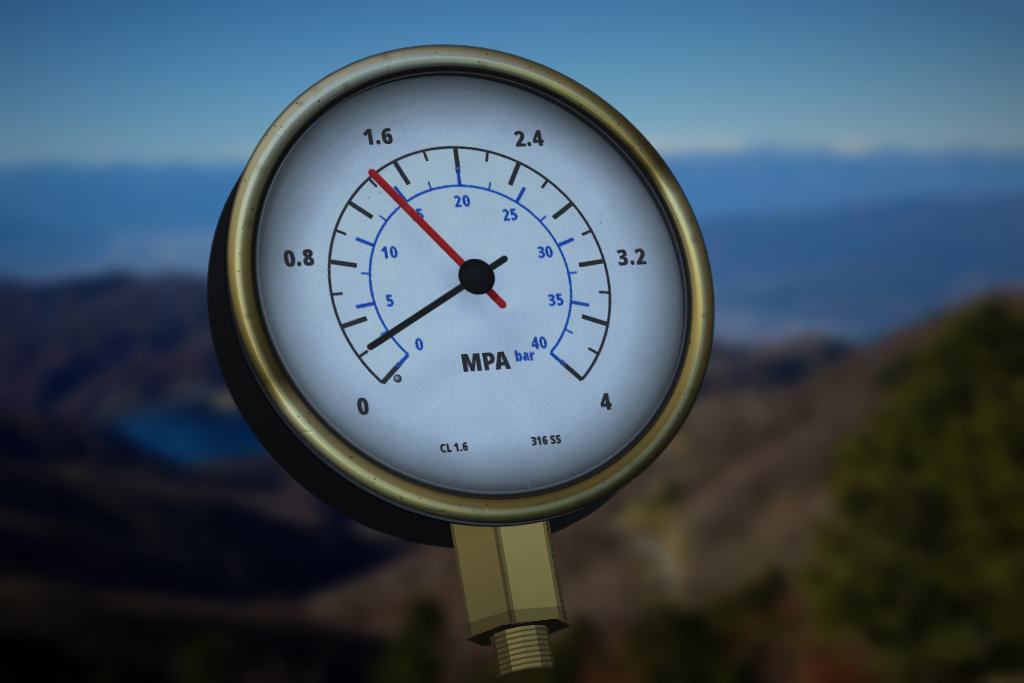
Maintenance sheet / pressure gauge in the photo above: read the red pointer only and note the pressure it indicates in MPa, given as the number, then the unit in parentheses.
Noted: 1.4 (MPa)
